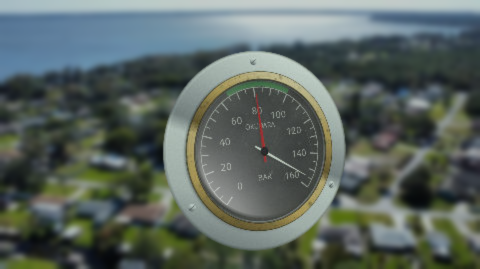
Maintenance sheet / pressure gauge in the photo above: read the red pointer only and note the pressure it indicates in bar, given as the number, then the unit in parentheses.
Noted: 80 (bar)
